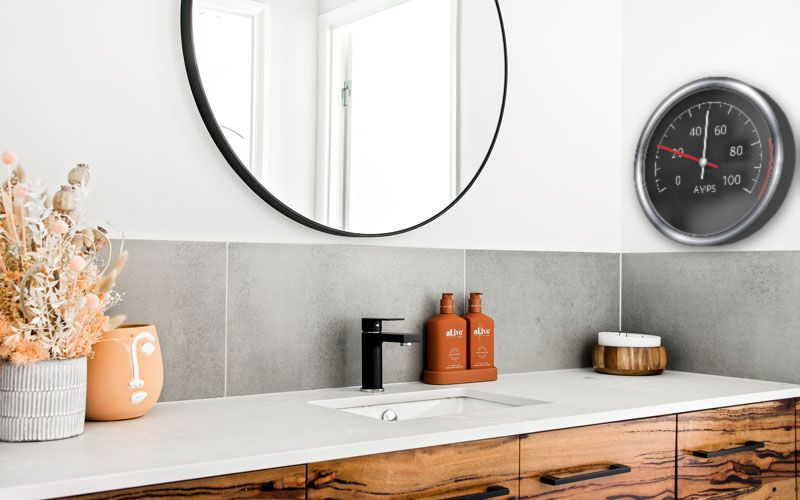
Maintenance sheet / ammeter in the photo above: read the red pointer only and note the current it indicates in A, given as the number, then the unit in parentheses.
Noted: 20 (A)
